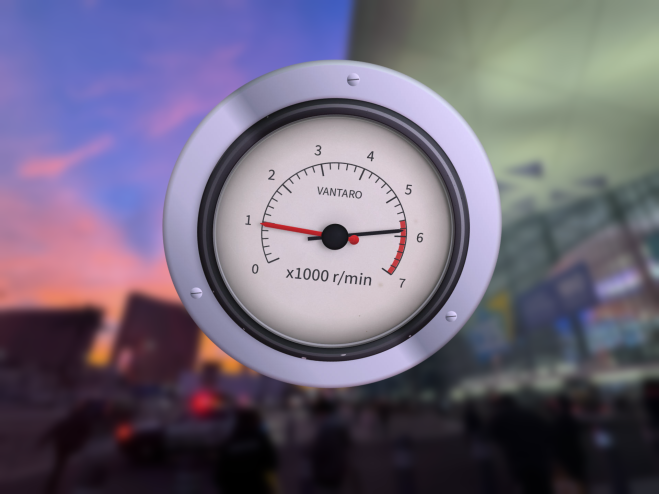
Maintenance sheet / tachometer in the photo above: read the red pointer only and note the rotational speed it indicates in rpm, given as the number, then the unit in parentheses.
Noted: 1000 (rpm)
